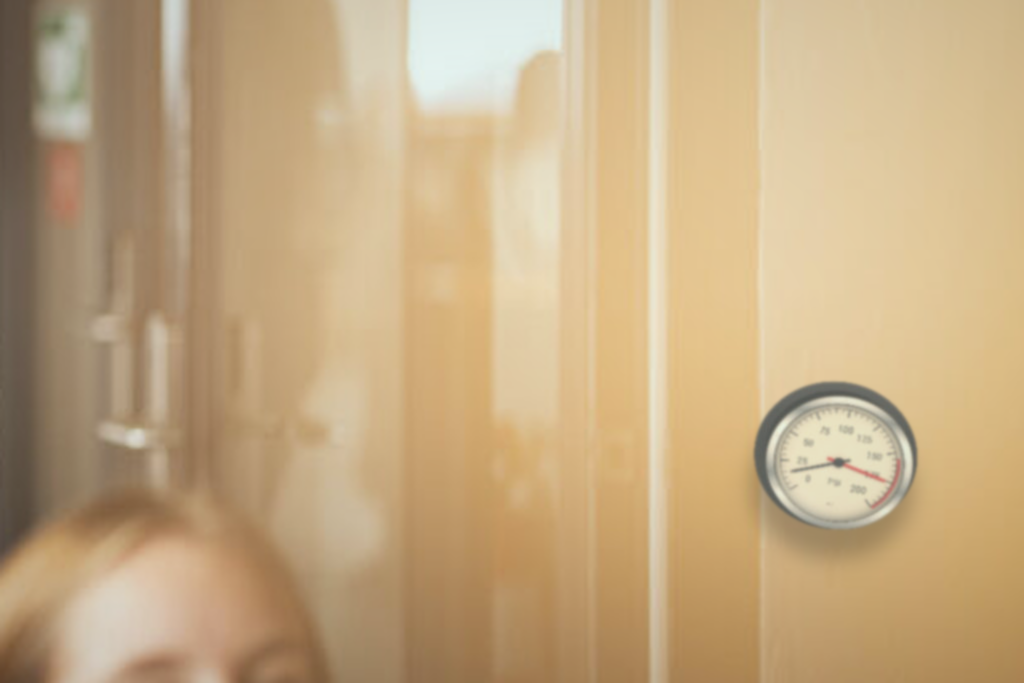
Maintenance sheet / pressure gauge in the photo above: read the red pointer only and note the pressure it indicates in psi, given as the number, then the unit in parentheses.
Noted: 175 (psi)
